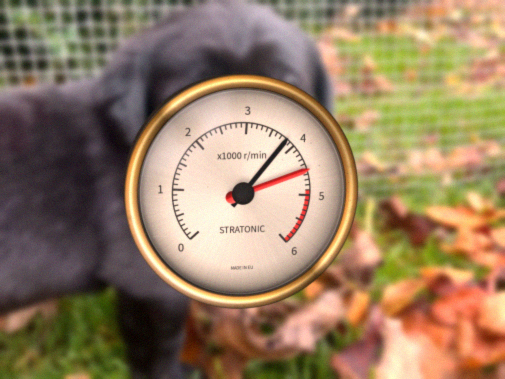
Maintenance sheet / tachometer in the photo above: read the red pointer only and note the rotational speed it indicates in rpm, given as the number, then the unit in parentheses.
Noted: 4500 (rpm)
